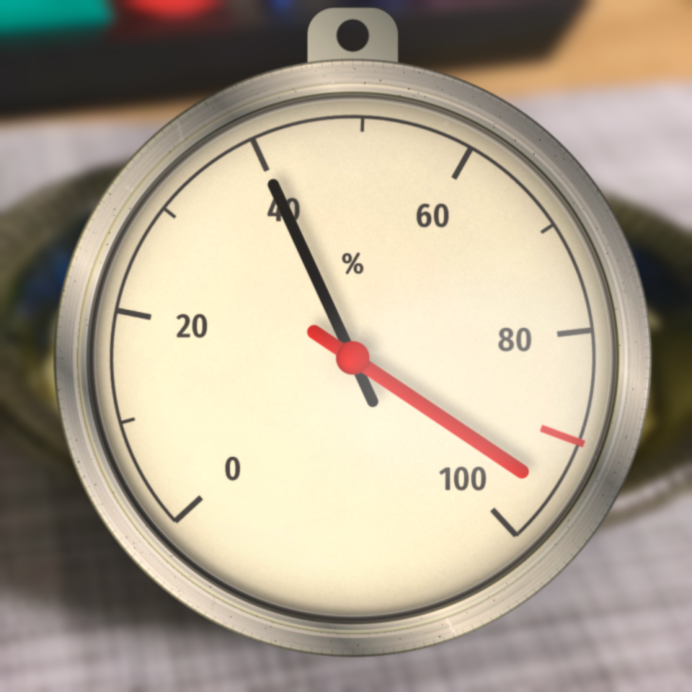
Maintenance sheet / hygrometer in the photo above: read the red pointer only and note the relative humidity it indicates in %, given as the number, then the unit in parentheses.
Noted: 95 (%)
